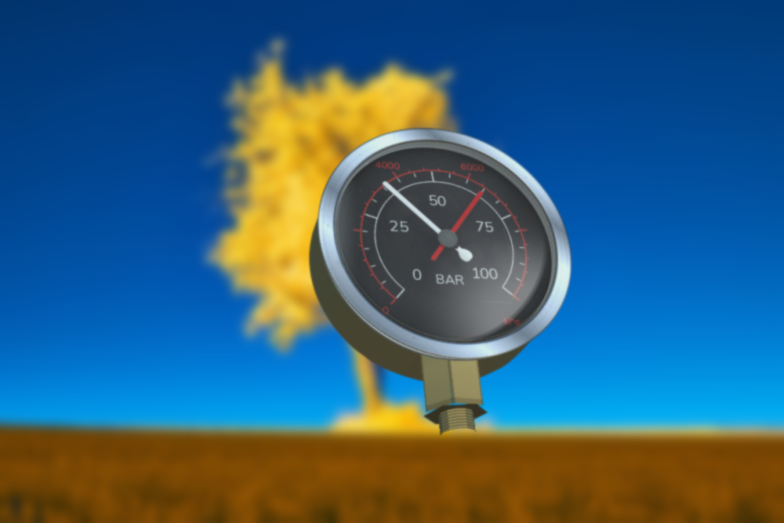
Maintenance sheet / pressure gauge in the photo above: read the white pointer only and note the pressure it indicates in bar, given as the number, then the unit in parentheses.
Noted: 35 (bar)
